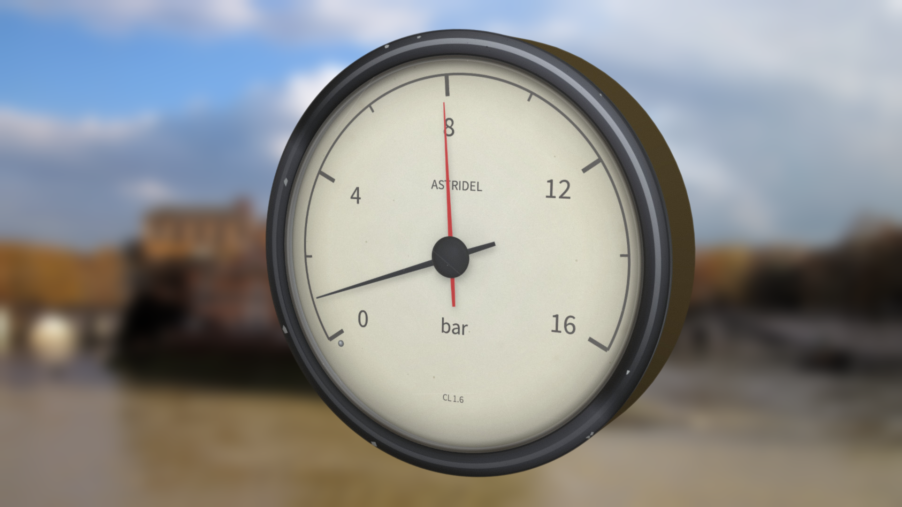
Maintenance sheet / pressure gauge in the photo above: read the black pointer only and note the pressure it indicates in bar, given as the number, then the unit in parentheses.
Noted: 1 (bar)
